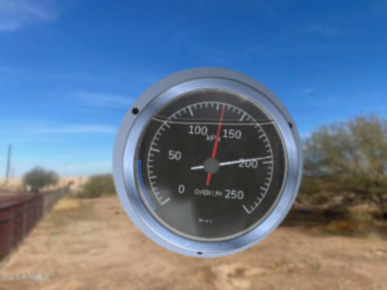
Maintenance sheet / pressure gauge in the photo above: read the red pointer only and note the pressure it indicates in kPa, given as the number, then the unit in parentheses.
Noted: 130 (kPa)
